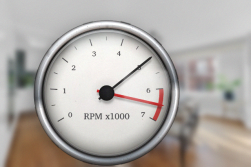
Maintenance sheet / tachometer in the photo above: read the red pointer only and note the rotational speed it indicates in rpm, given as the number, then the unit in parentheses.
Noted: 6500 (rpm)
